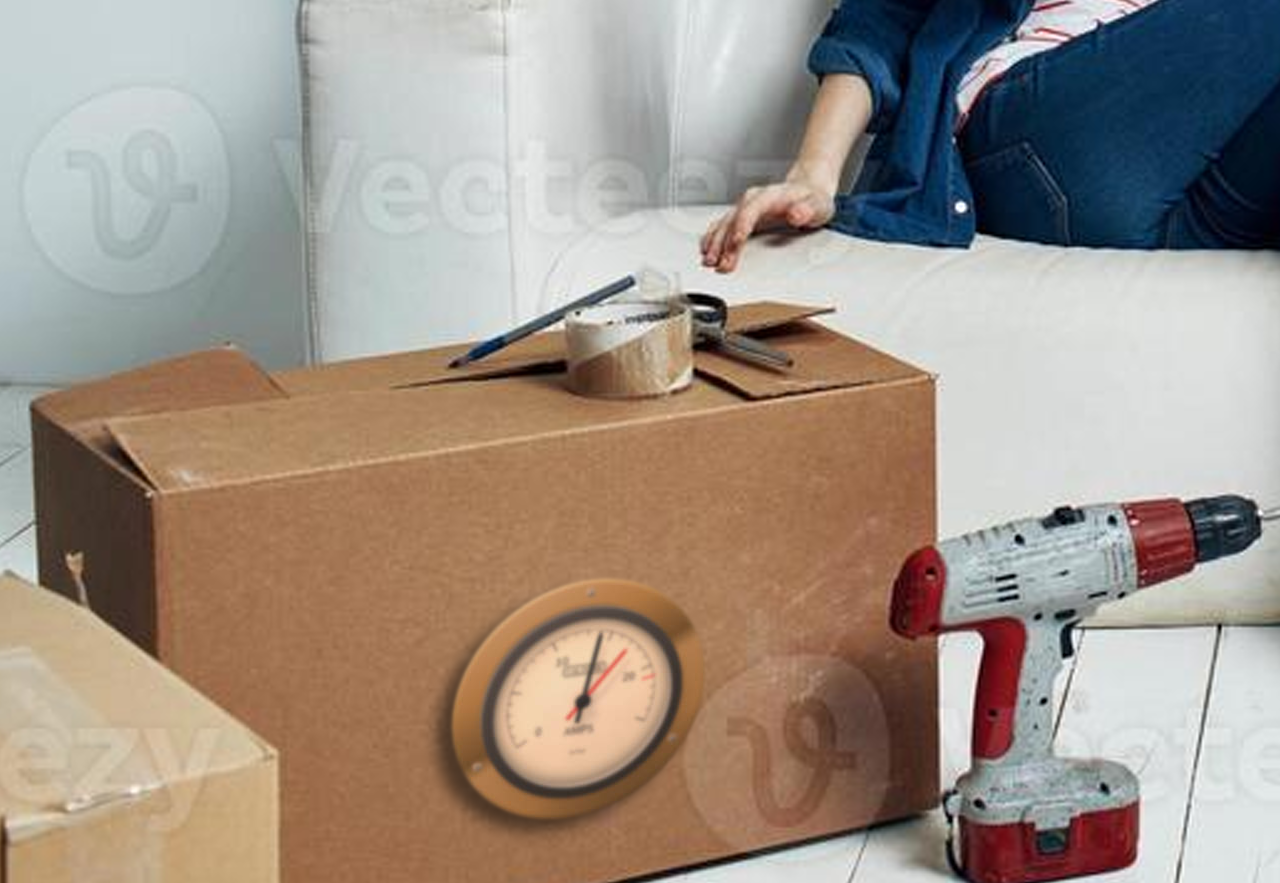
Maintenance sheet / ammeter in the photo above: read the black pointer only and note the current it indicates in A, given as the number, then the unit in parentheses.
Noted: 14 (A)
